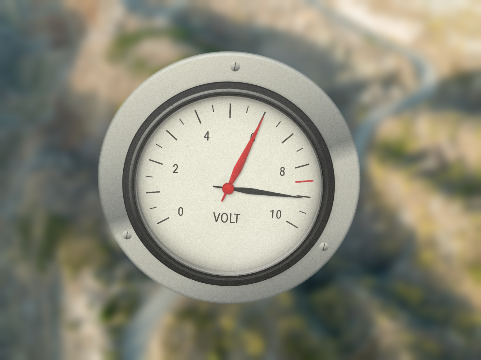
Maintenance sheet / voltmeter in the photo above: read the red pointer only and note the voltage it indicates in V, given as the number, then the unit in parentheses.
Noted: 6 (V)
